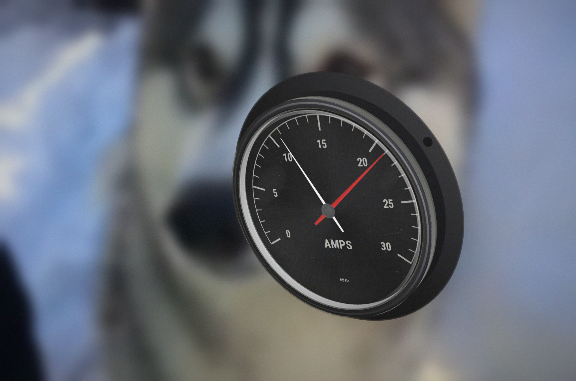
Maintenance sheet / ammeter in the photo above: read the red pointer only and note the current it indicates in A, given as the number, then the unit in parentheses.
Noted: 21 (A)
